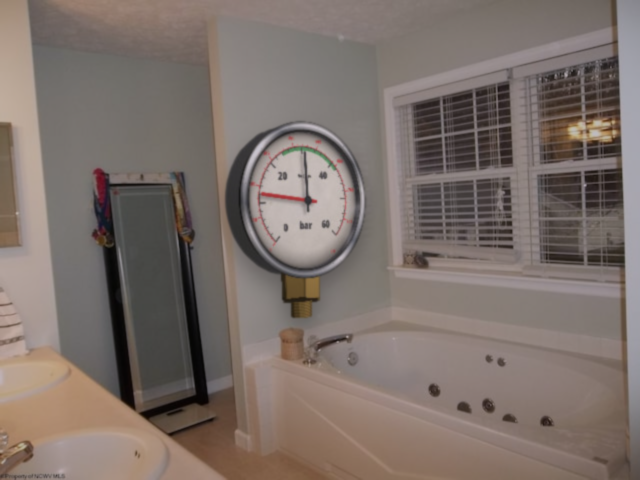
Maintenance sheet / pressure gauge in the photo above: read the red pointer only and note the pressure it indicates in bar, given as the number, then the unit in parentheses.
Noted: 12 (bar)
